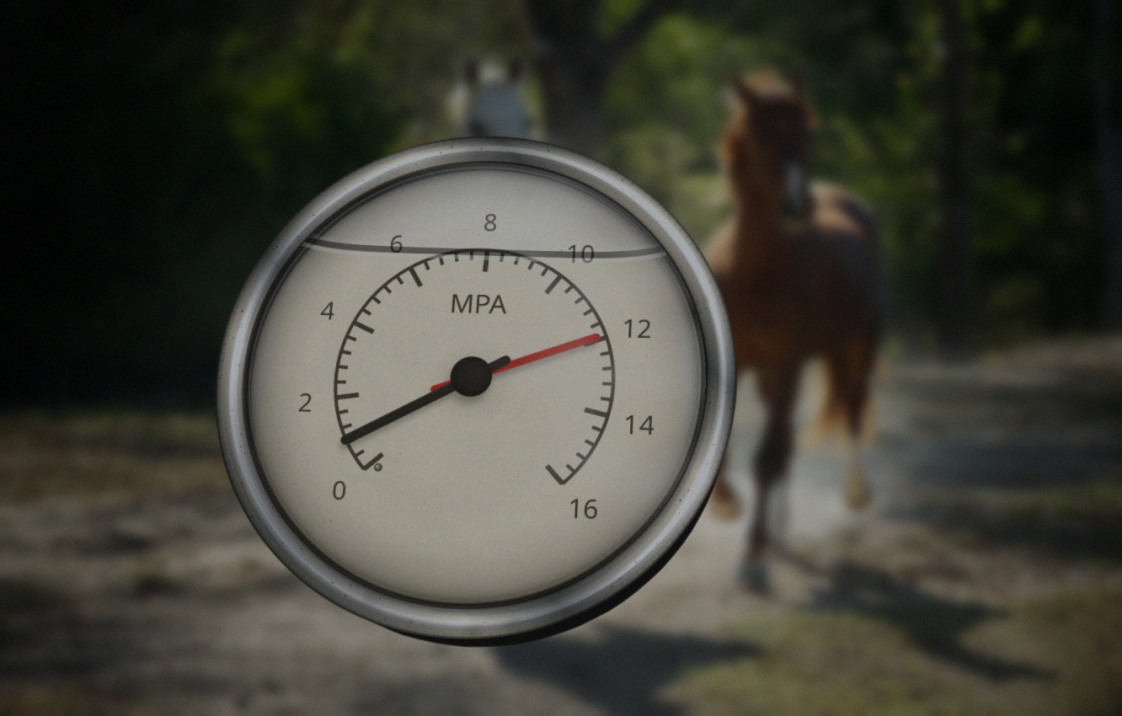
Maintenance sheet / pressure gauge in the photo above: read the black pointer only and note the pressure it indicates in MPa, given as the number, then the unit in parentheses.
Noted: 0.8 (MPa)
